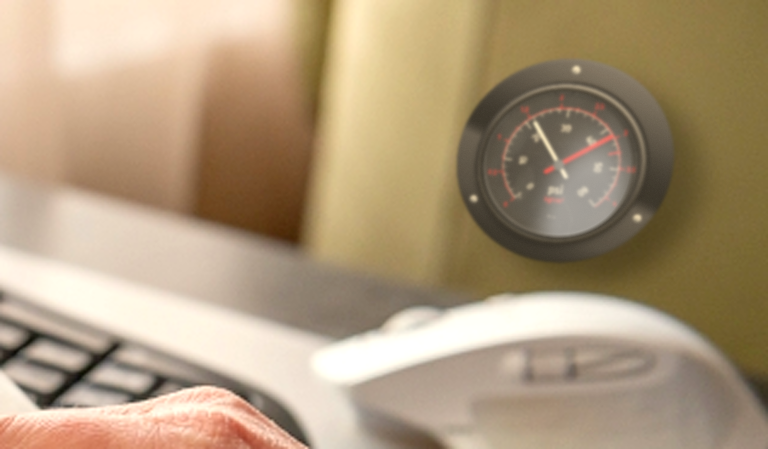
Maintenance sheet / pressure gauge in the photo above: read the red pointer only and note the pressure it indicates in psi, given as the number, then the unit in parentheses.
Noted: 42 (psi)
